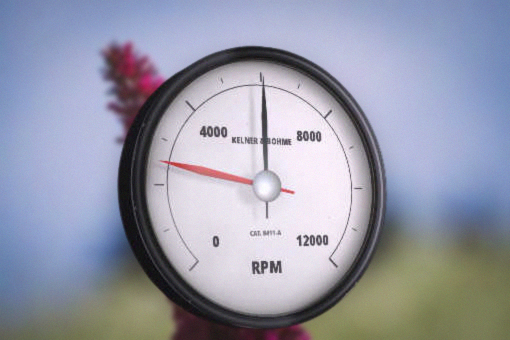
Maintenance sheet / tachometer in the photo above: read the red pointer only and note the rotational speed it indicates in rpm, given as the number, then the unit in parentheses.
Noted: 2500 (rpm)
